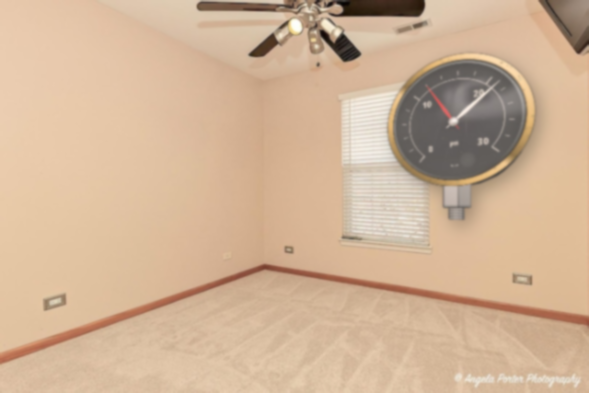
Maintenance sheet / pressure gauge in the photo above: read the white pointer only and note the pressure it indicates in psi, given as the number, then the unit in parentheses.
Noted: 21 (psi)
